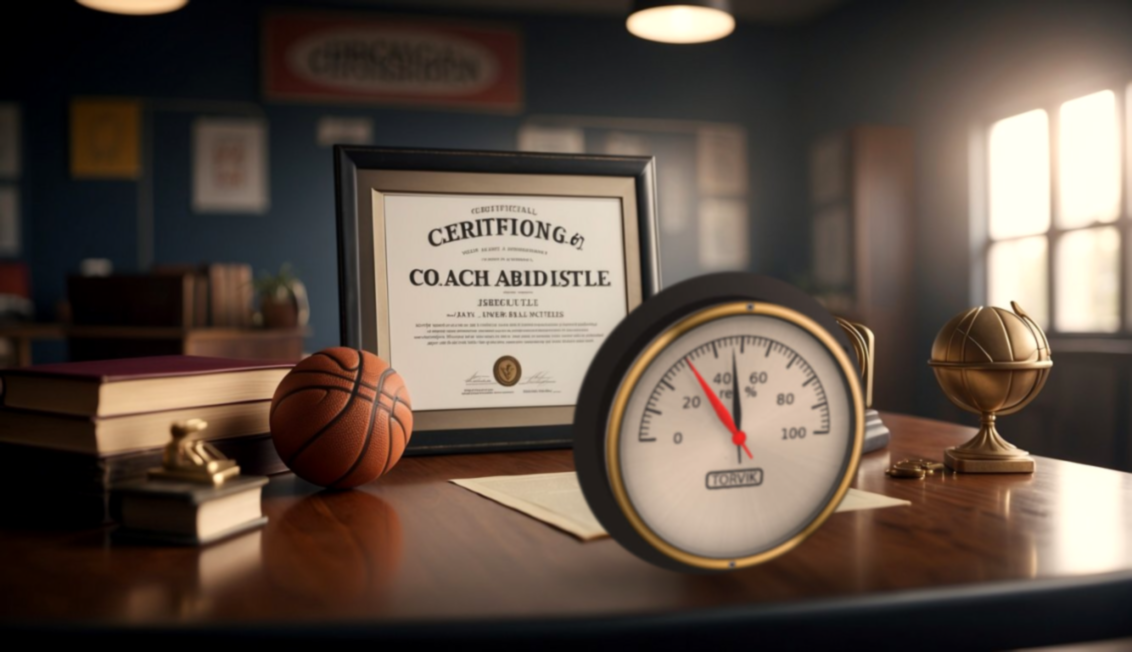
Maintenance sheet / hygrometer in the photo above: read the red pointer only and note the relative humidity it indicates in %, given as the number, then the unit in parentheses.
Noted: 30 (%)
